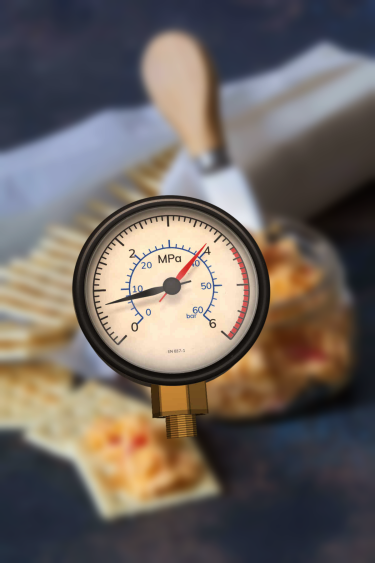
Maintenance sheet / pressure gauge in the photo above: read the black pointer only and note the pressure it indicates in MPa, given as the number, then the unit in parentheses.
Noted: 0.7 (MPa)
